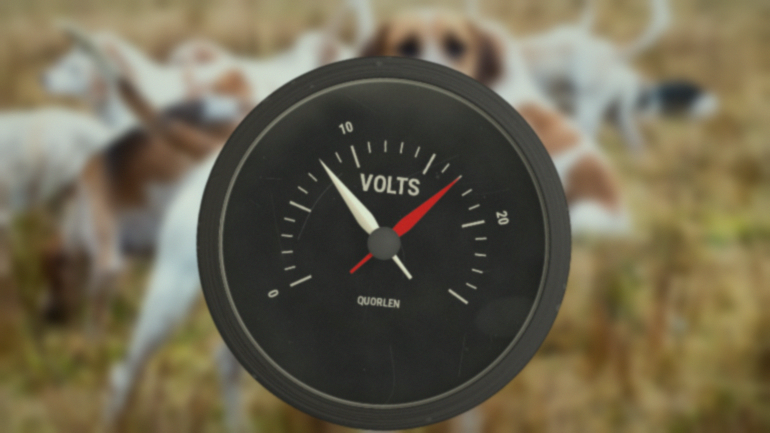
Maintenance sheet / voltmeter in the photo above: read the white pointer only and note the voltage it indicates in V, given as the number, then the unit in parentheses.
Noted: 8 (V)
